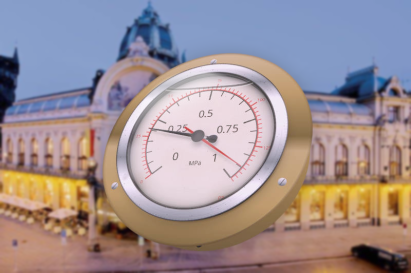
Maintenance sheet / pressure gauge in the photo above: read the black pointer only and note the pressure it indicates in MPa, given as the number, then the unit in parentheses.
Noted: 0.2 (MPa)
